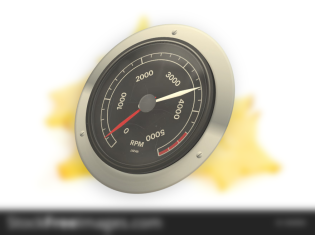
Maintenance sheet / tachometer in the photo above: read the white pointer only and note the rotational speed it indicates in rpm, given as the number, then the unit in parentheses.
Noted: 3600 (rpm)
